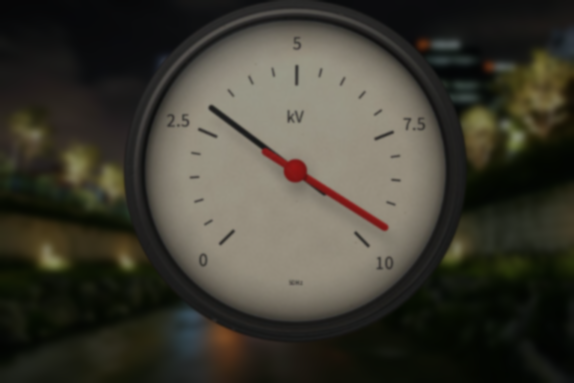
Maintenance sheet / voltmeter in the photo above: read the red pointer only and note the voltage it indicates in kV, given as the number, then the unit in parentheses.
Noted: 9.5 (kV)
